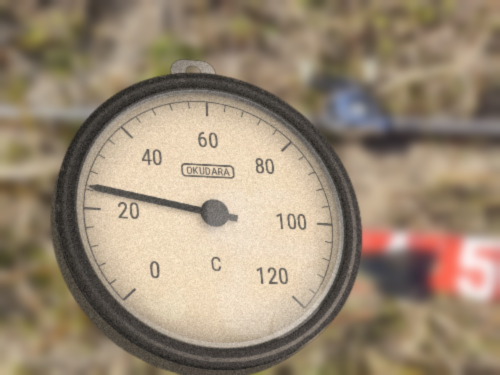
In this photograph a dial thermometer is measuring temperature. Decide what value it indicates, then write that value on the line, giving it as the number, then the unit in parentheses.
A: 24 (°C)
